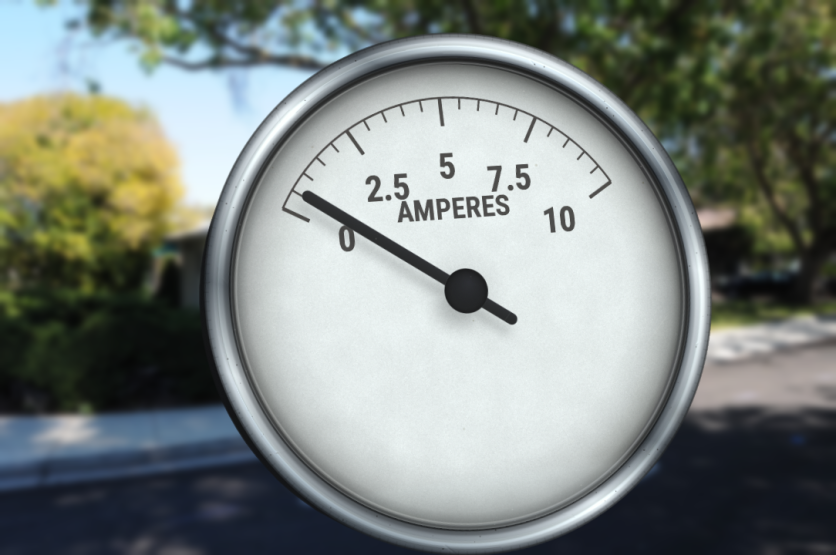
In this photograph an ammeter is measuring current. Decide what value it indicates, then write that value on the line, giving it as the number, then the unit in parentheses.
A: 0.5 (A)
